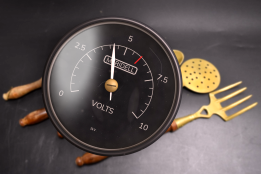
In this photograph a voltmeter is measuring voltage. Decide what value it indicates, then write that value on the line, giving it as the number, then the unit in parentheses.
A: 4.25 (V)
